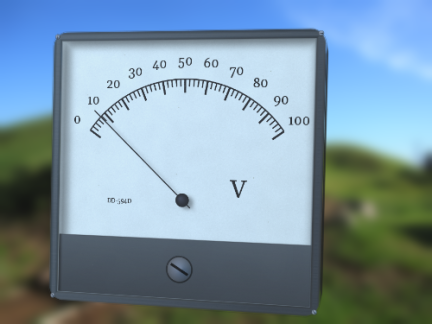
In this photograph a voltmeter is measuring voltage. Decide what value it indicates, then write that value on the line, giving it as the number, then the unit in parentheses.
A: 8 (V)
